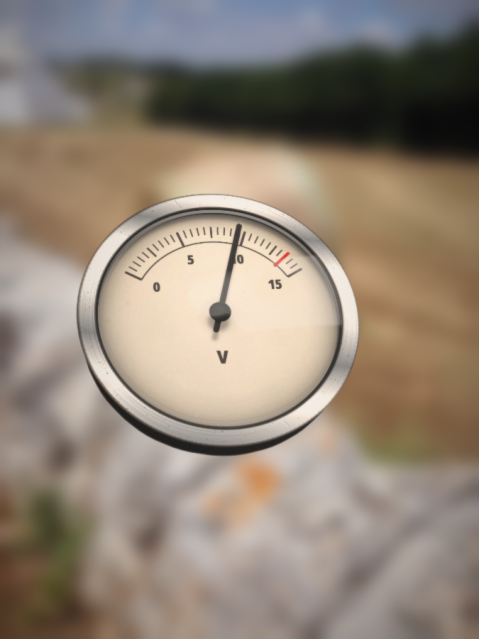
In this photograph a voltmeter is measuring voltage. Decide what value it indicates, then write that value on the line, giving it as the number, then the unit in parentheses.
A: 9.5 (V)
